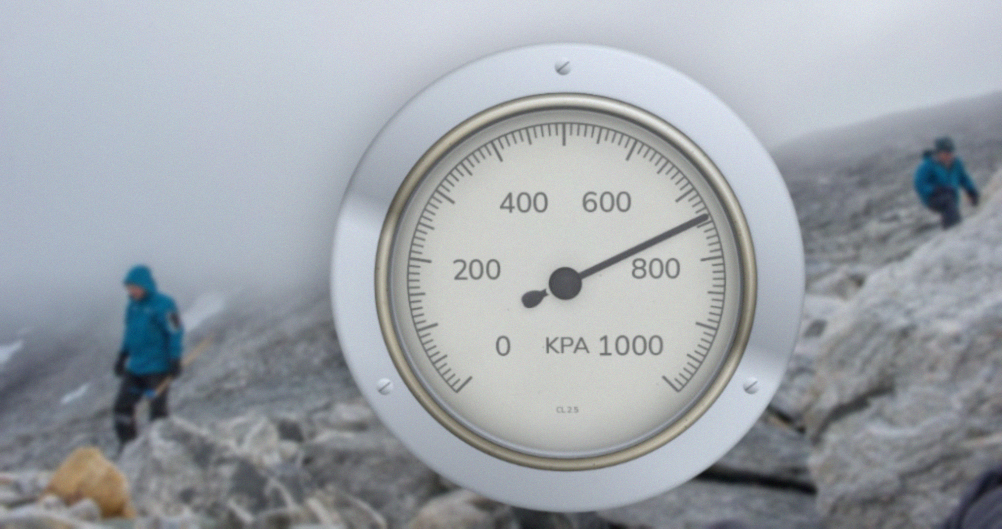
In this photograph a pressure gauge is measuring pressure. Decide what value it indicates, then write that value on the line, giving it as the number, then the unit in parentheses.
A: 740 (kPa)
